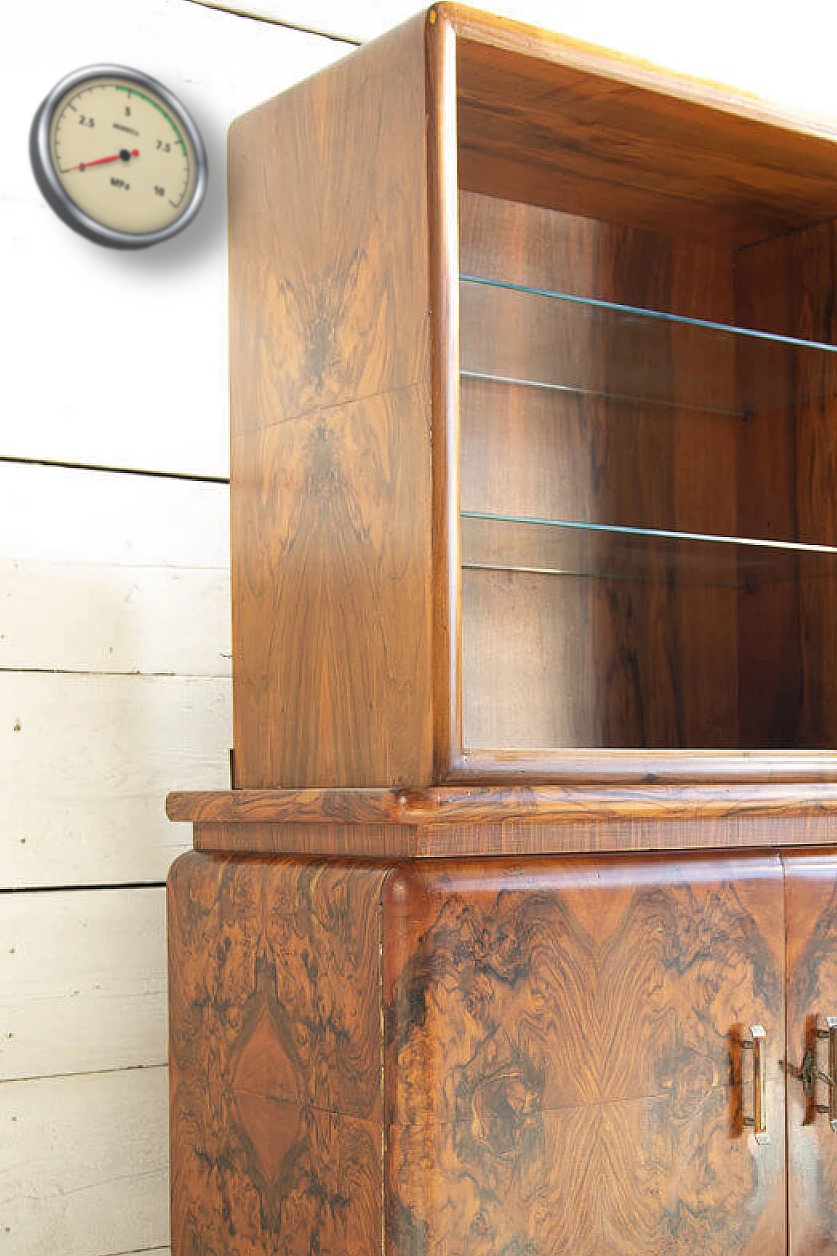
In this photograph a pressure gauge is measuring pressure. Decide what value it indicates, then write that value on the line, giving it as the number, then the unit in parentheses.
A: 0 (MPa)
